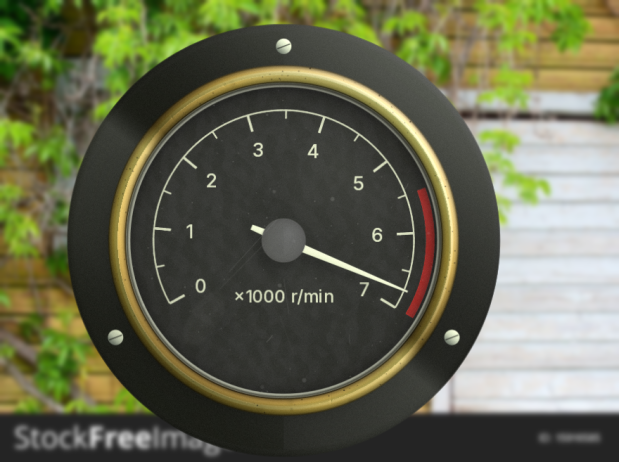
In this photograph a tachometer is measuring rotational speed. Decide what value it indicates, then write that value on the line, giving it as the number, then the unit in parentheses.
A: 6750 (rpm)
